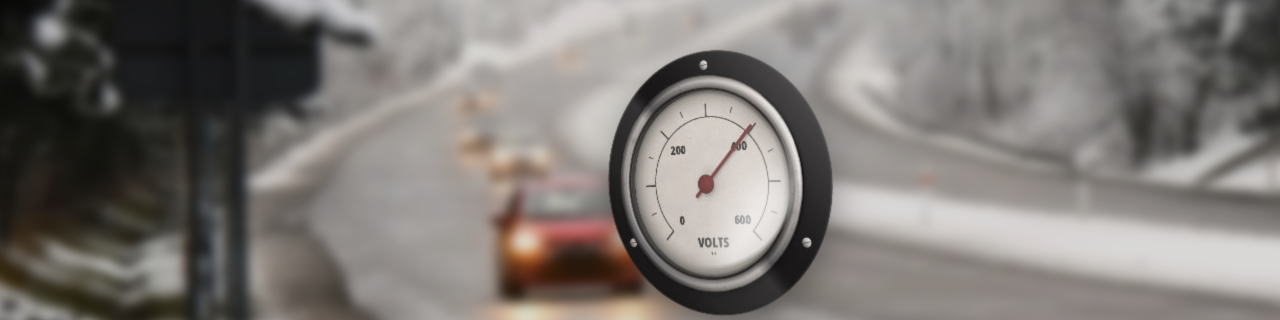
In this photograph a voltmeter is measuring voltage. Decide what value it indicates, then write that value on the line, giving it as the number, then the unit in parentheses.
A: 400 (V)
